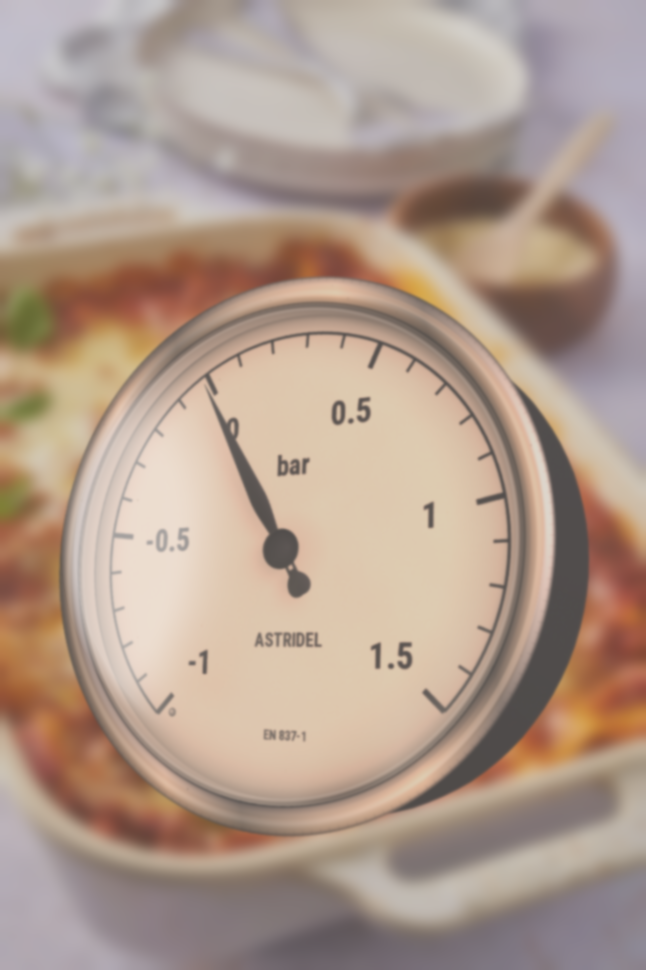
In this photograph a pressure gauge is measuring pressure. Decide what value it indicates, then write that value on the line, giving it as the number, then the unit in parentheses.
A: 0 (bar)
